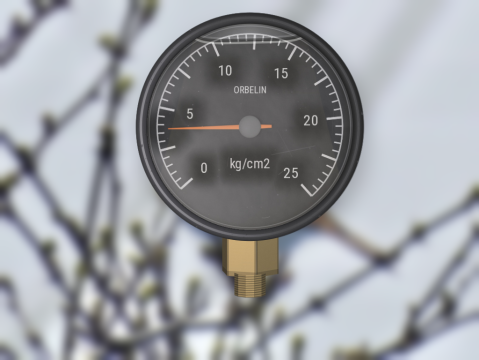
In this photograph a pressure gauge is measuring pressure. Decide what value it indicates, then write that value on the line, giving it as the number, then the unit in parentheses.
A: 3.75 (kg/cm²)
